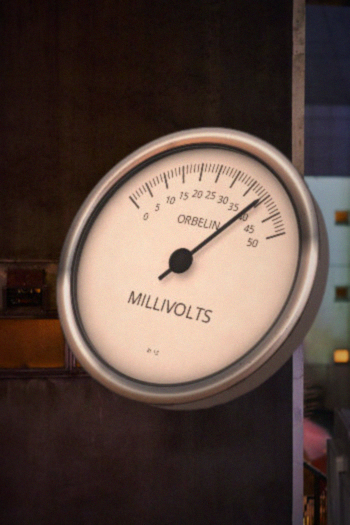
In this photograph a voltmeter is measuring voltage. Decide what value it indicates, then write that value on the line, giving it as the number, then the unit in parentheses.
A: 40 (mV)
